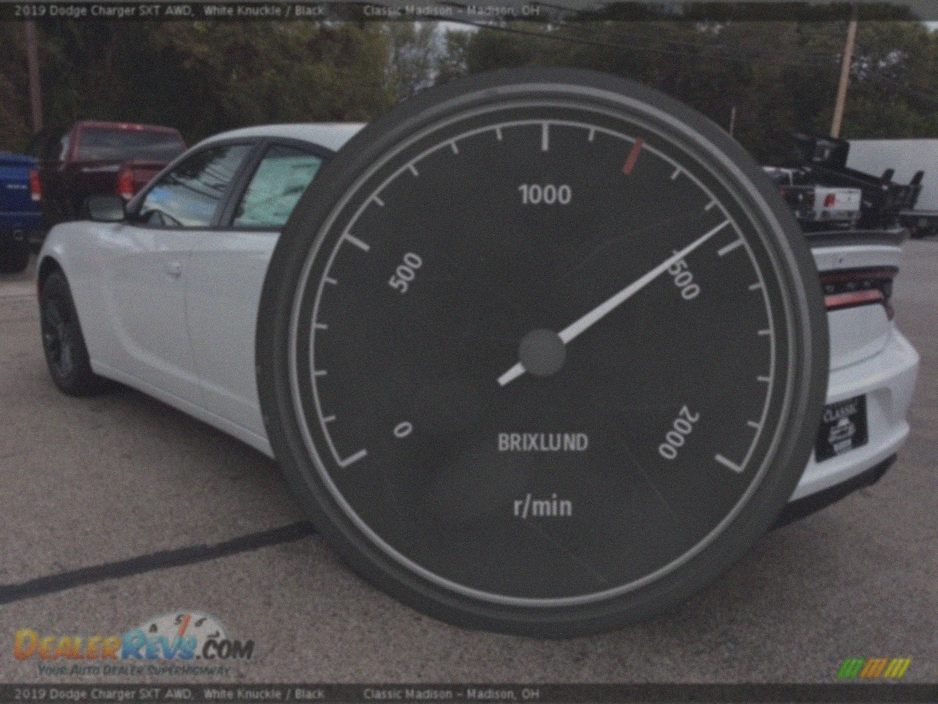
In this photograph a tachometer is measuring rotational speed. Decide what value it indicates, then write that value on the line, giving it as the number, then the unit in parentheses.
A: 1450 (rpm)
